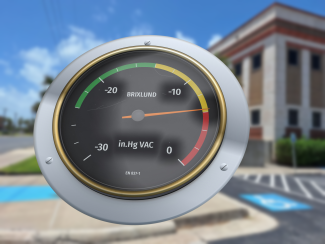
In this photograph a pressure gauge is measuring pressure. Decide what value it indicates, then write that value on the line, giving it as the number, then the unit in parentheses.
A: -6 (inHg)
